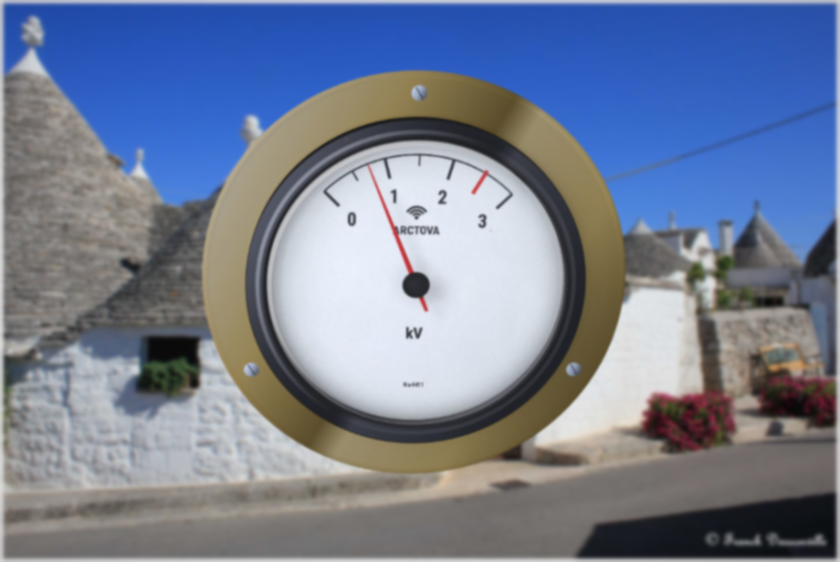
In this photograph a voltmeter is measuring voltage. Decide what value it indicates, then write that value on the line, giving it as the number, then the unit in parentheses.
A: 0.75 (kV)
